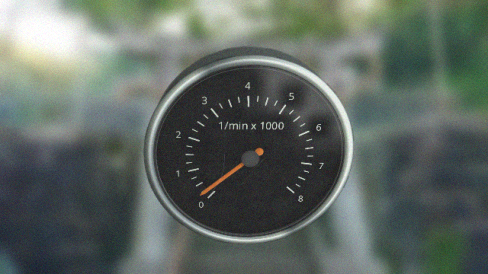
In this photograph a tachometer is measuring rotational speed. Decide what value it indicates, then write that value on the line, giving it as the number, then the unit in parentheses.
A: 250 (rpm)
